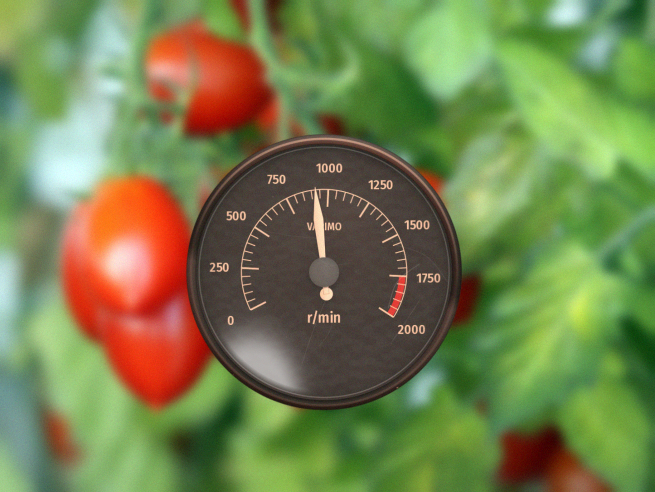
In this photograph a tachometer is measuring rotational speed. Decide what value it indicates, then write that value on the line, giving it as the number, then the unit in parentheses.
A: 925 (rpm)
